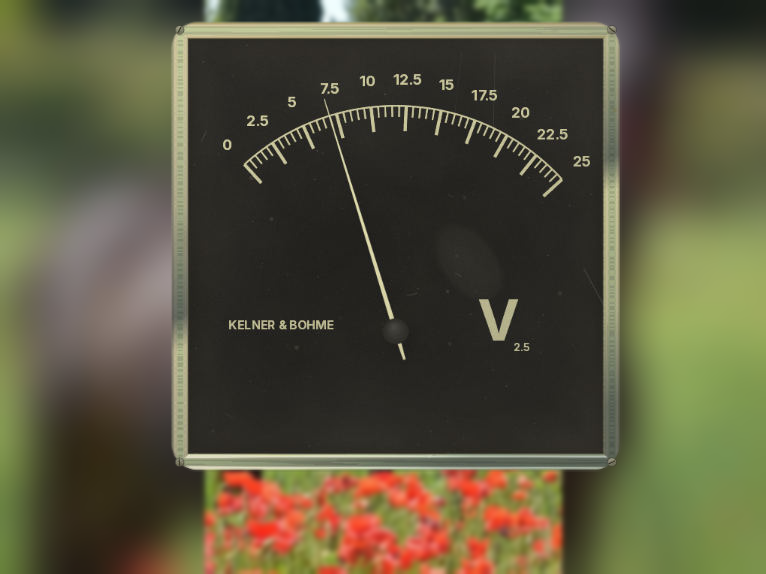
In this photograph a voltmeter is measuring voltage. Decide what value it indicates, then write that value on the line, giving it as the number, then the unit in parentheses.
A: 7 (V)
